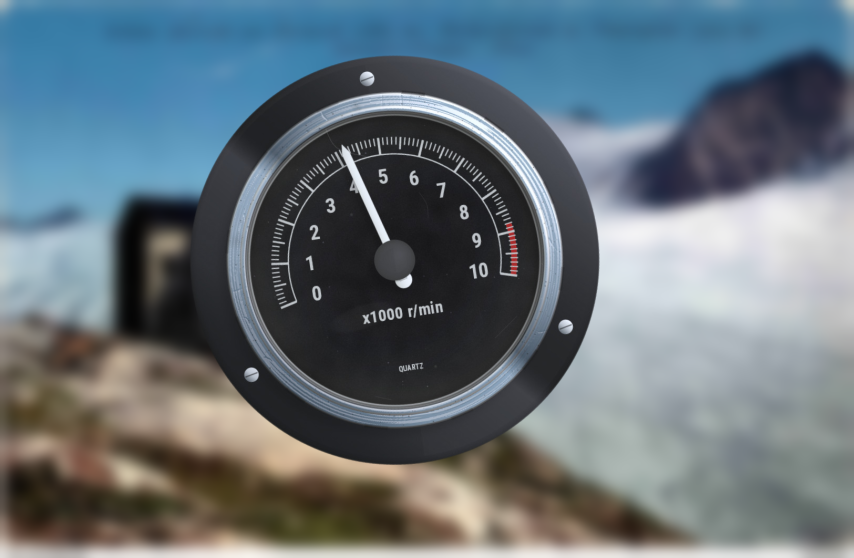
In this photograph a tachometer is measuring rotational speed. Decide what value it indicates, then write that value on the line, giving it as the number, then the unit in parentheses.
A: 4200 (rpm)
